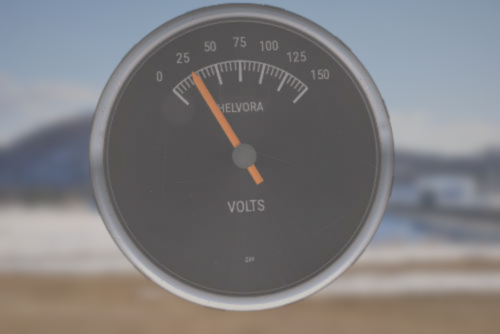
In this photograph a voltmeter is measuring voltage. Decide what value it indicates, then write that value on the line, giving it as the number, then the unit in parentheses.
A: 25 (V)
